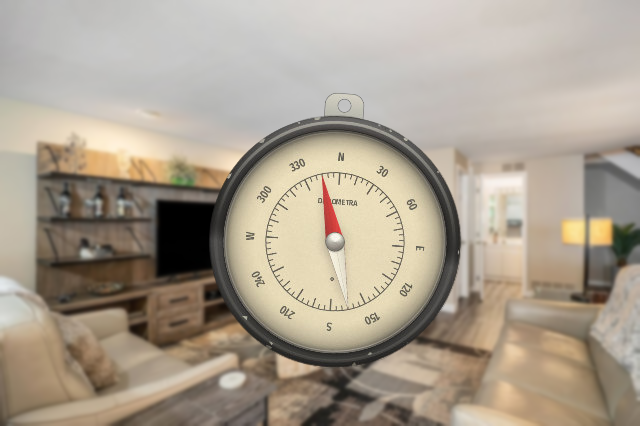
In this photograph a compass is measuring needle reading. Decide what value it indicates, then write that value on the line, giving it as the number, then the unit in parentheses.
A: 345 (°)
